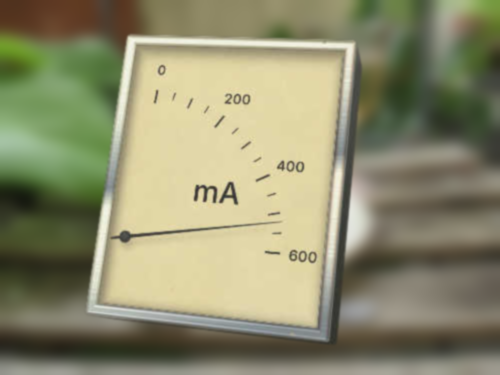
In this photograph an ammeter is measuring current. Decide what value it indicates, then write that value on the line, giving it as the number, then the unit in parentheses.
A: 525 (mA)
